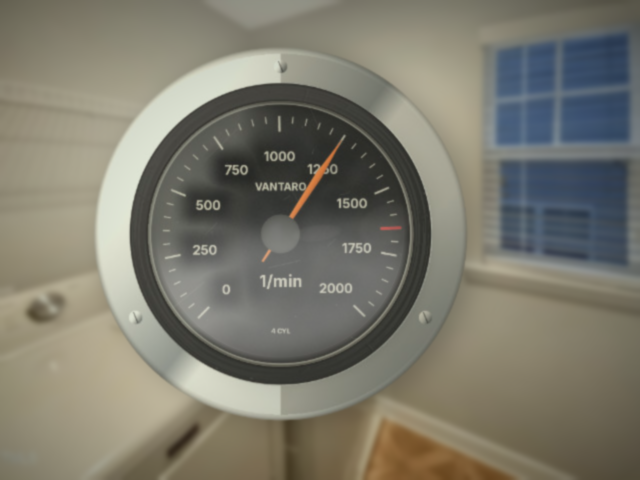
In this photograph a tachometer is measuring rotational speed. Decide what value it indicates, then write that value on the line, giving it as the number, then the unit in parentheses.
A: 1250 (rpm)
